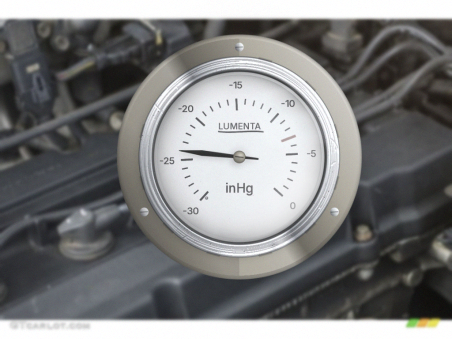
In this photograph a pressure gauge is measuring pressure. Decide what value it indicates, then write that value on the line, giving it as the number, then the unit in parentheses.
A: -24 (inHg)
